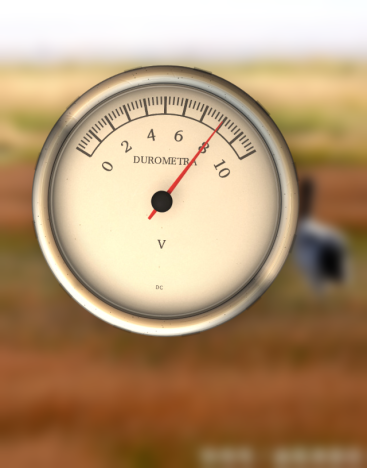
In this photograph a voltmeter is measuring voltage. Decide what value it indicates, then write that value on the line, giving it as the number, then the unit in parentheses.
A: 8 (V)
